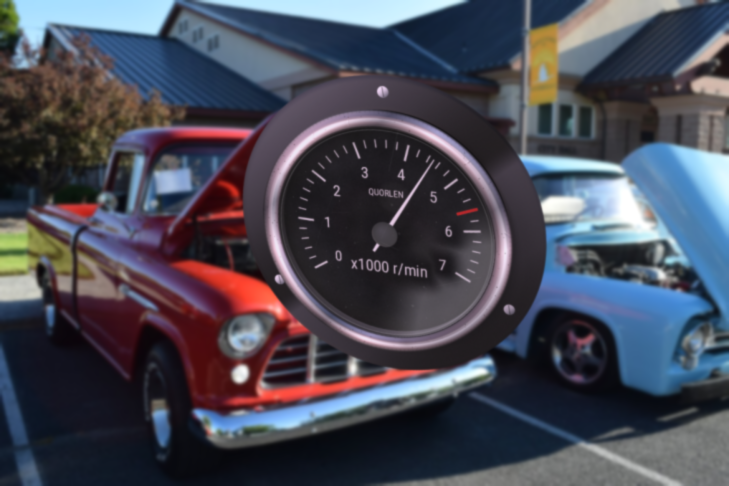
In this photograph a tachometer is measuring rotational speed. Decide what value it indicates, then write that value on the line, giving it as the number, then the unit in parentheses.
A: 4500 (rpm)
